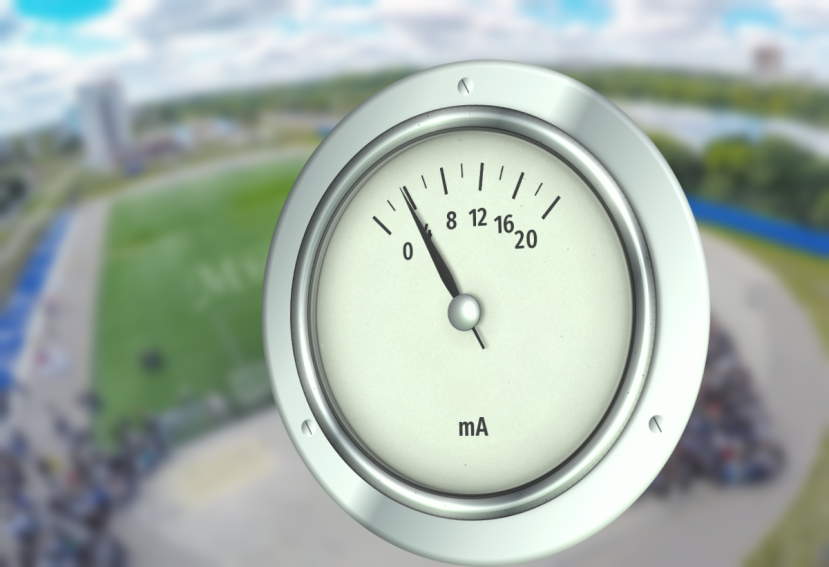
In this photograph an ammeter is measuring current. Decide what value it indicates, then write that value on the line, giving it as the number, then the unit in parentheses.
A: 4 (mA)
